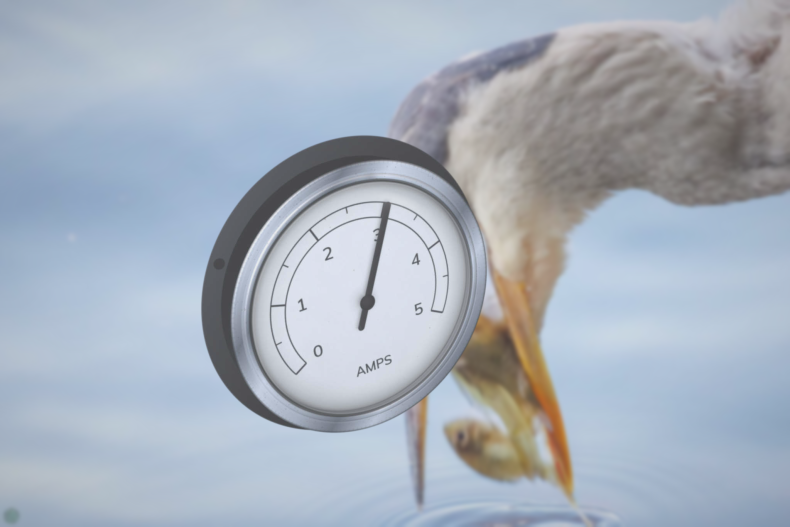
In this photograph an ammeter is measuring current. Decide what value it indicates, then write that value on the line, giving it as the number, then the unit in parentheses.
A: 3 (A)
